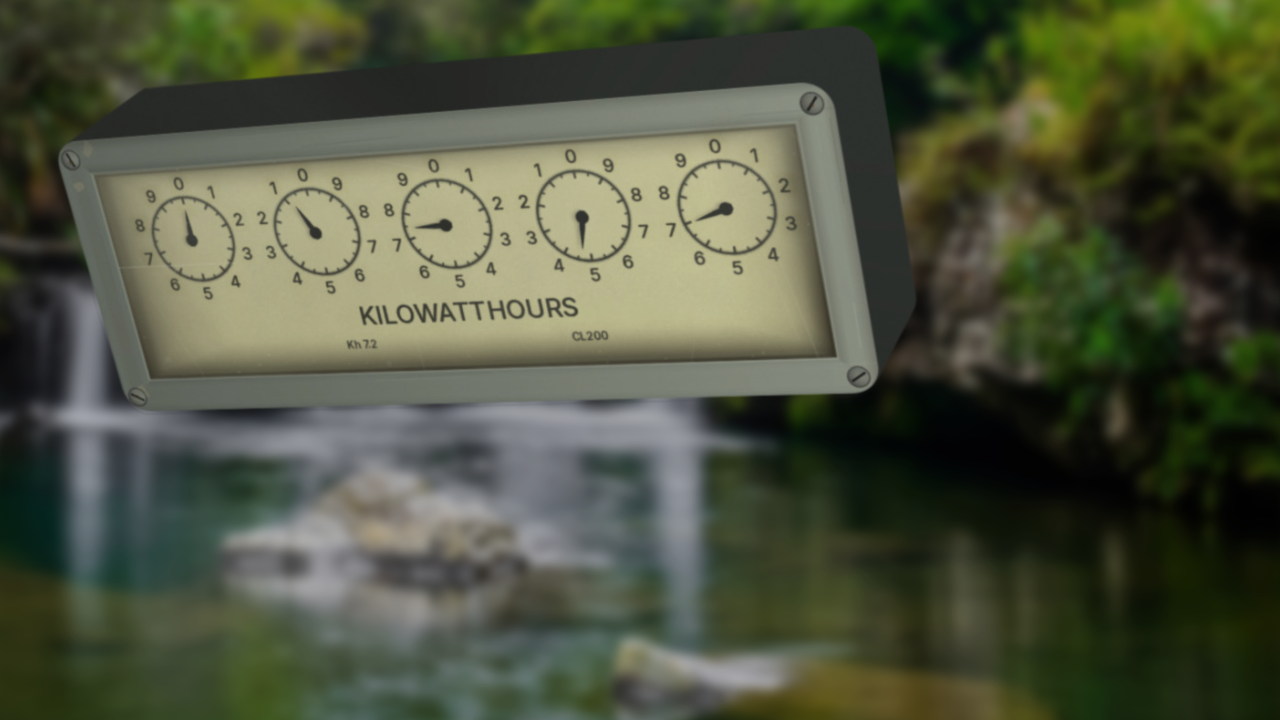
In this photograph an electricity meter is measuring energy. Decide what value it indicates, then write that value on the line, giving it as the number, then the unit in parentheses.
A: 747 (kWh)
